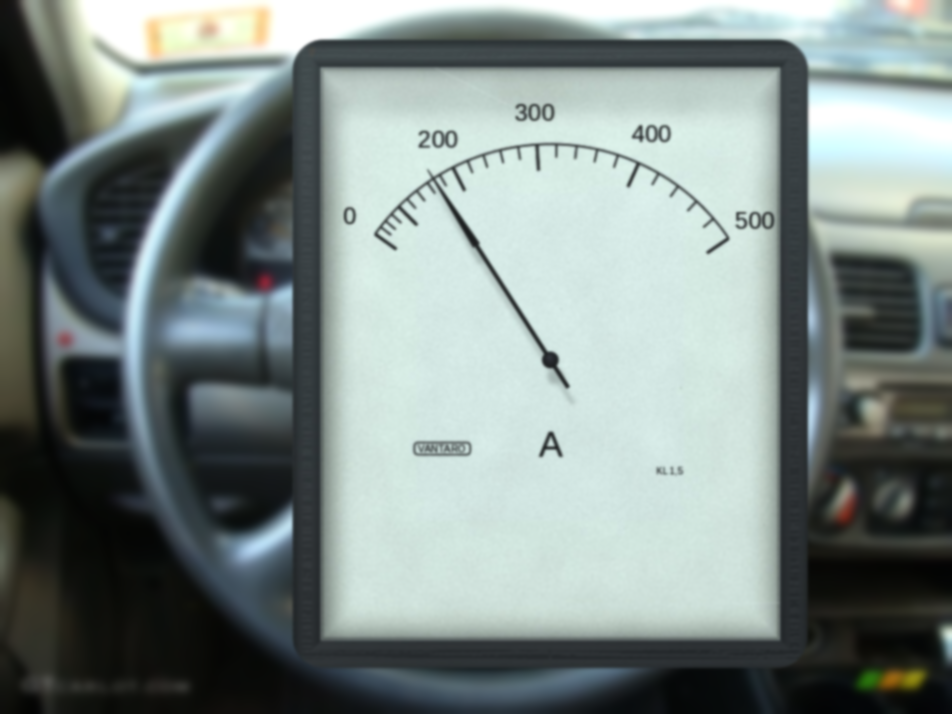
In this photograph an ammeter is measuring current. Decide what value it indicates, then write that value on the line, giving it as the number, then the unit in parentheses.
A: 170 (A)
